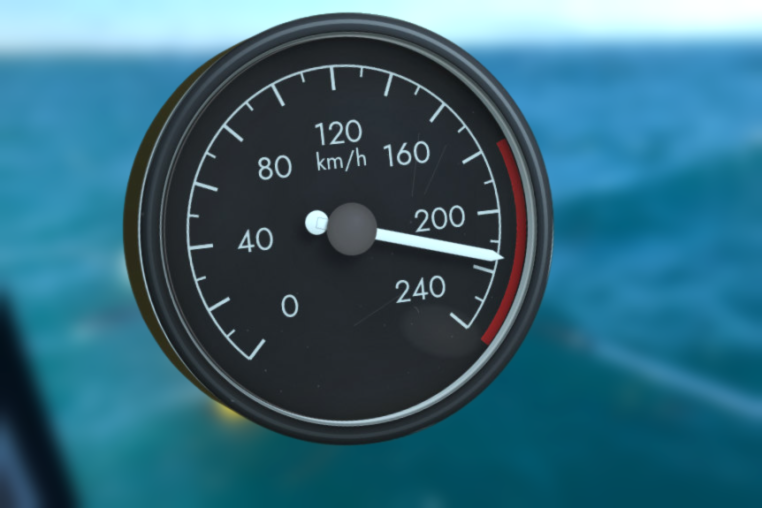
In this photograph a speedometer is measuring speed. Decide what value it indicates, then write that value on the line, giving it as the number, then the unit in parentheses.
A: 215 (km/h)
